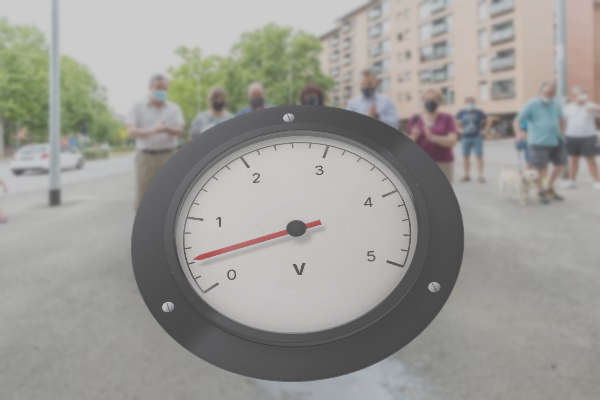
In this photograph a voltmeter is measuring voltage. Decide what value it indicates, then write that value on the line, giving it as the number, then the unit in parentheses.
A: 0.4 (V)
